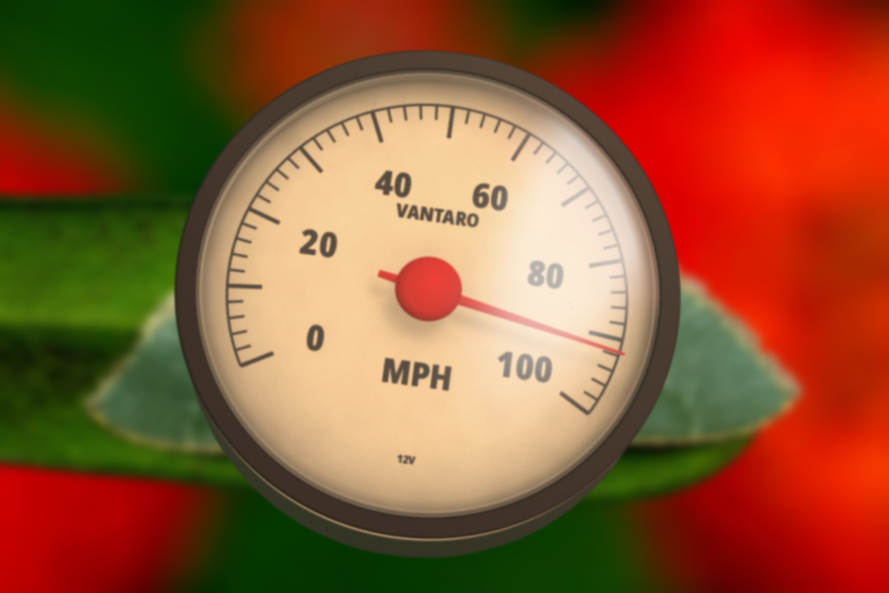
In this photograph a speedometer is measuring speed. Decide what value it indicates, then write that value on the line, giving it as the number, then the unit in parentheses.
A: 92 (mph)
